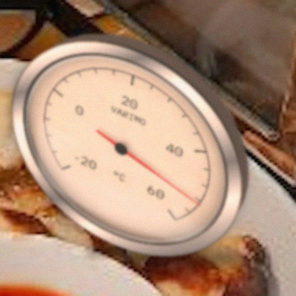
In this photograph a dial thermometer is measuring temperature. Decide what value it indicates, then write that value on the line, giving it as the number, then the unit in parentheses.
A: 52 (°C)
